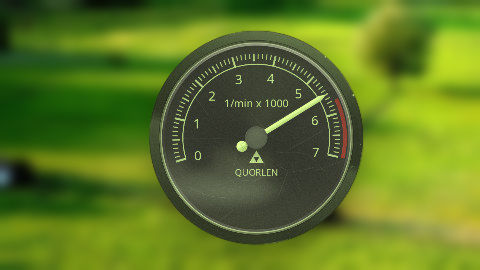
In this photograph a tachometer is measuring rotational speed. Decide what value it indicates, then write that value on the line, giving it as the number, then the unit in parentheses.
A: 5500 (rpm)
